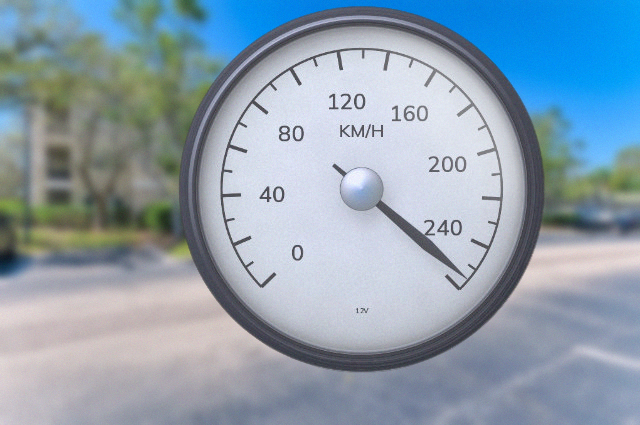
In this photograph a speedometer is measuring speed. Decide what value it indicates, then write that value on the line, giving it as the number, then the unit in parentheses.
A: 255 (km/h)
